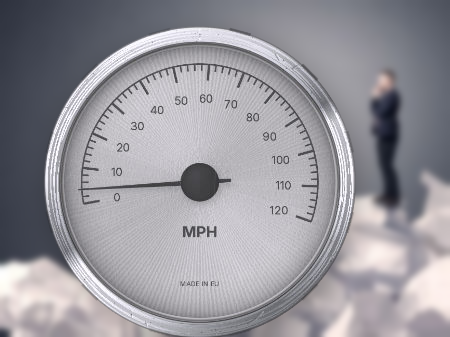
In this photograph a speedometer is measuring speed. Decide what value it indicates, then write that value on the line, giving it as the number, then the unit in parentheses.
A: 4 (mph)
